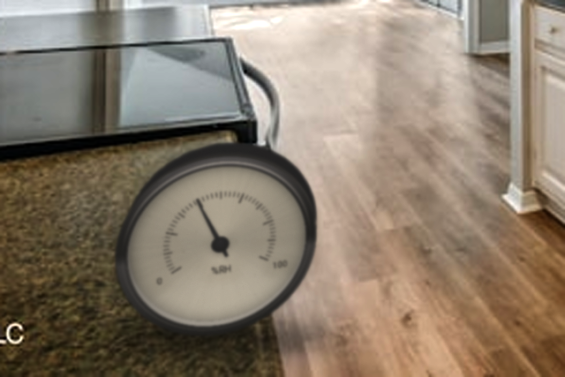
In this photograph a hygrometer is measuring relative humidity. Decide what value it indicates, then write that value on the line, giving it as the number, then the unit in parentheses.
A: 40 (%)
